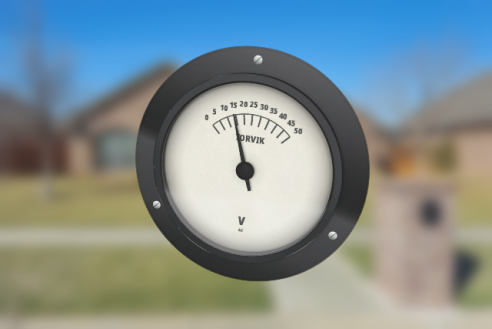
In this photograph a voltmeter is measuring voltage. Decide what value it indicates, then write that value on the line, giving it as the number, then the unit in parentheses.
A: 15 (V)
